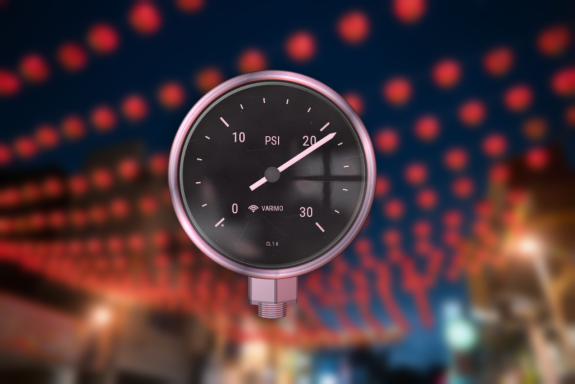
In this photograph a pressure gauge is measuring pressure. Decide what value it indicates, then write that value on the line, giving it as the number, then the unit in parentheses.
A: 21 (psi)
